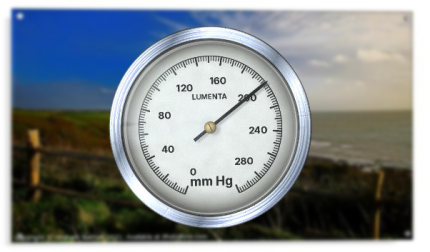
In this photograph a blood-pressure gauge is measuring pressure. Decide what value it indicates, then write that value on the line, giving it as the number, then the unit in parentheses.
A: 200 (mmHg)
